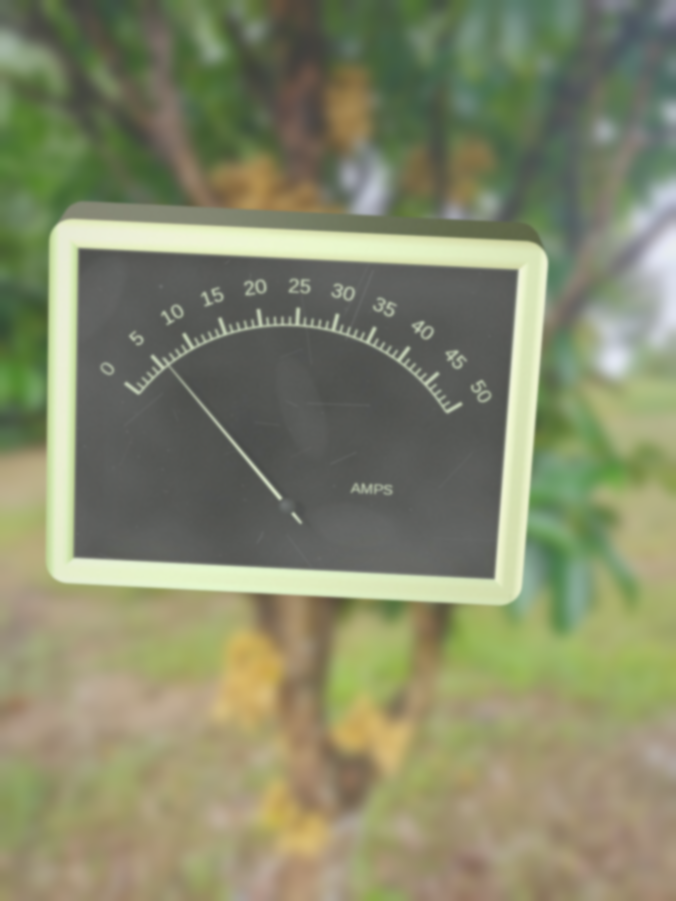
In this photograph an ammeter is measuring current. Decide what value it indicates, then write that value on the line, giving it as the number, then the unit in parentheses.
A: 6 (A)
